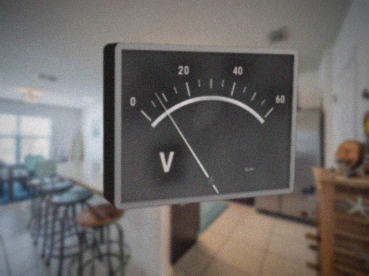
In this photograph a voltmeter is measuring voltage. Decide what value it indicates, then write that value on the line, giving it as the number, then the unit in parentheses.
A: 7.5 (V)
